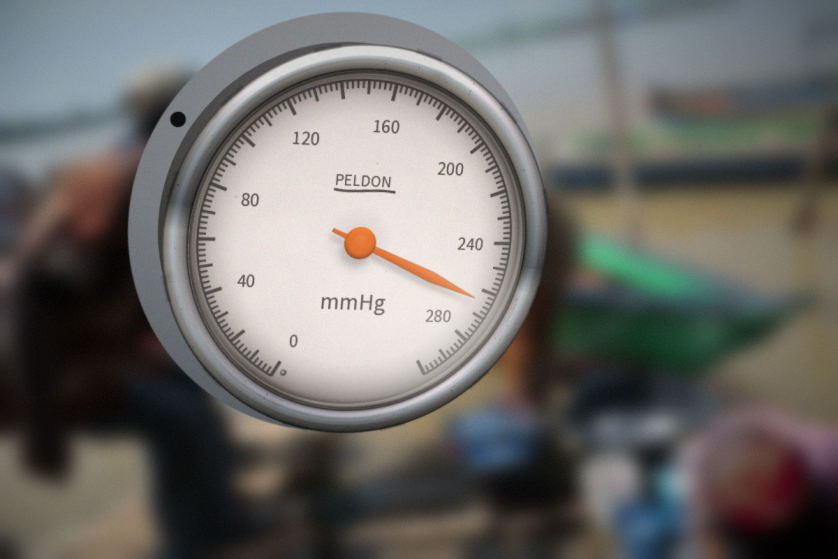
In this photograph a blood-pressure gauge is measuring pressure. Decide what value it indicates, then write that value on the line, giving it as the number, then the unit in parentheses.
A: 264 (mmHg)
